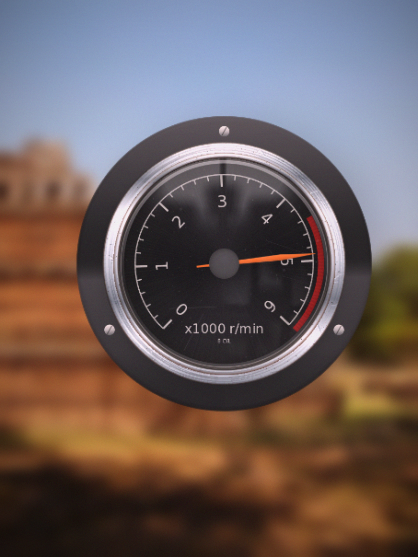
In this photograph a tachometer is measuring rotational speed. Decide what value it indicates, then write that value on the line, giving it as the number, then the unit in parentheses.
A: 4900 (rpm)
